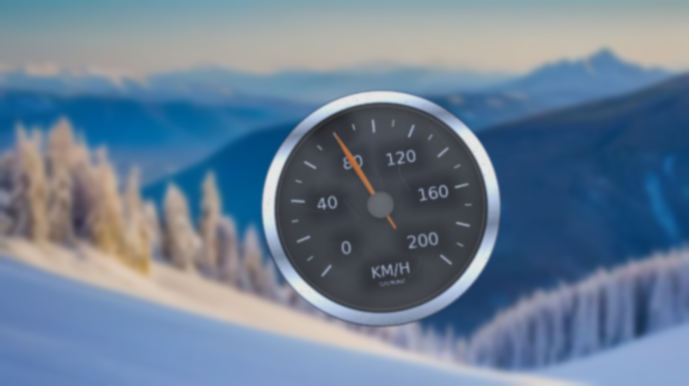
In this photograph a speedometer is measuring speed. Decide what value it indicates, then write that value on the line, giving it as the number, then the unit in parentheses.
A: 80 (km/h)
